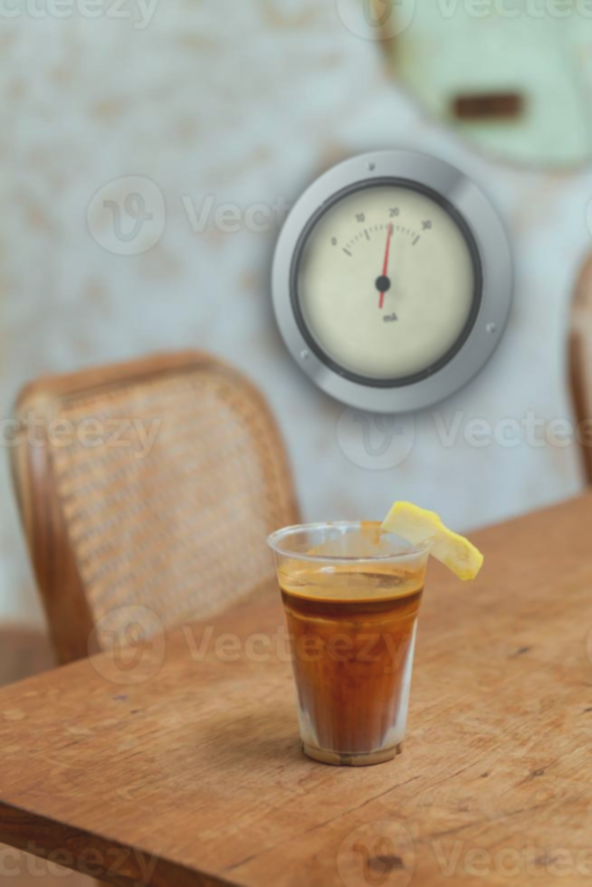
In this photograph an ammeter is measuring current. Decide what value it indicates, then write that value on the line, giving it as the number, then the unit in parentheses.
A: 20 (mA)
